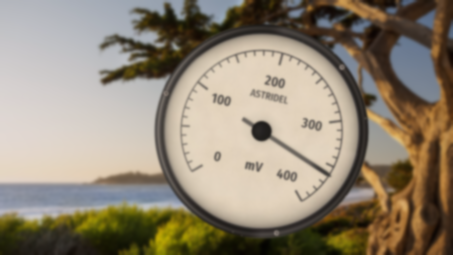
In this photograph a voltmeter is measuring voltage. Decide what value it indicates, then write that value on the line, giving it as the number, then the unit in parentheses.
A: 360 (mV)
